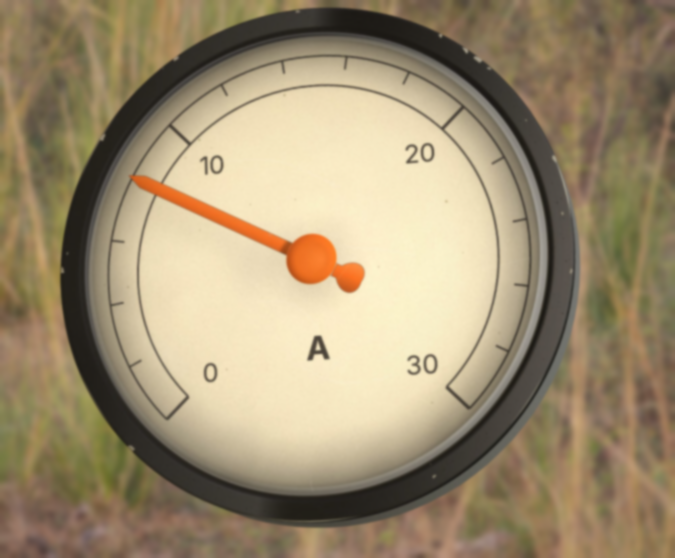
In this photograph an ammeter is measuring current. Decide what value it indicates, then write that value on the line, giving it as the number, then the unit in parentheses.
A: 8 (A)
